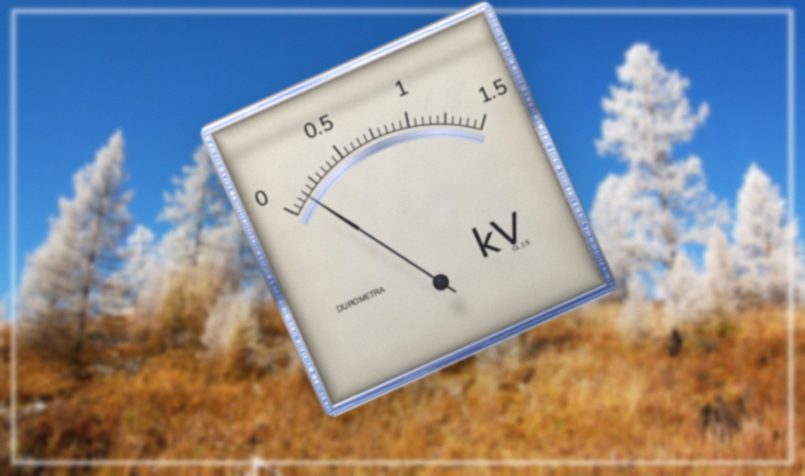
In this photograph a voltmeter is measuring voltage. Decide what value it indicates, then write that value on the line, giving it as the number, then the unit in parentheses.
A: 0.15 (kV)
